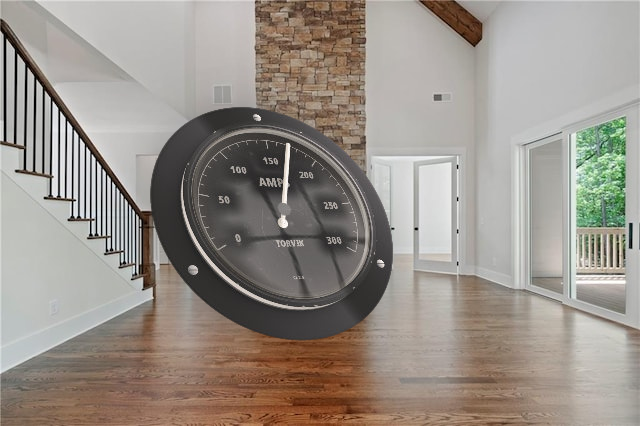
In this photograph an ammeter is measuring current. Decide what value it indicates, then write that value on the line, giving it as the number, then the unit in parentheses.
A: 170 (A)
